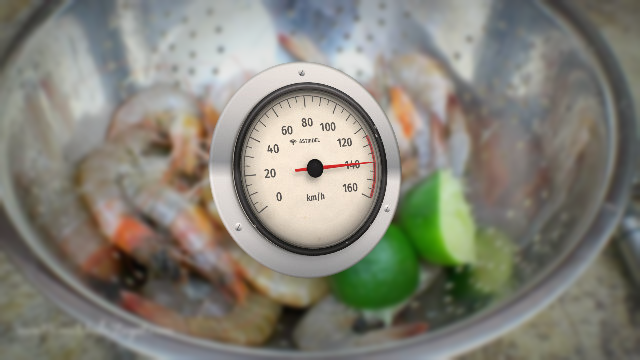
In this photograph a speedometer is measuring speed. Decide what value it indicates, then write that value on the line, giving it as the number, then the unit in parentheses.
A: 140 (km/h)
